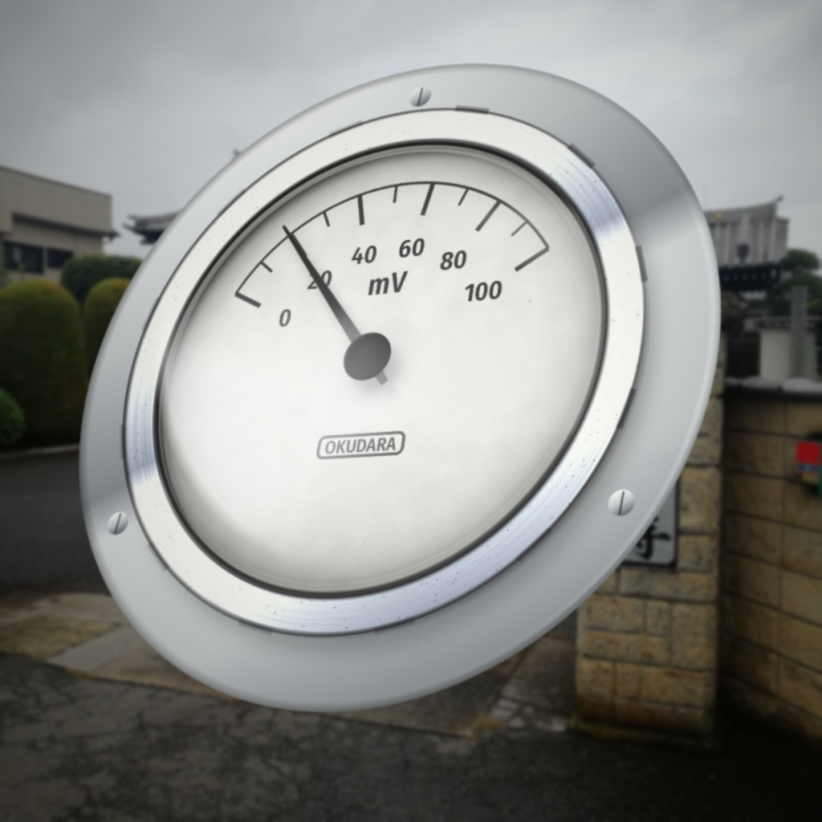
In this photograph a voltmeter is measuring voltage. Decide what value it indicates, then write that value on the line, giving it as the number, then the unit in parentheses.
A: 20 (mV)
